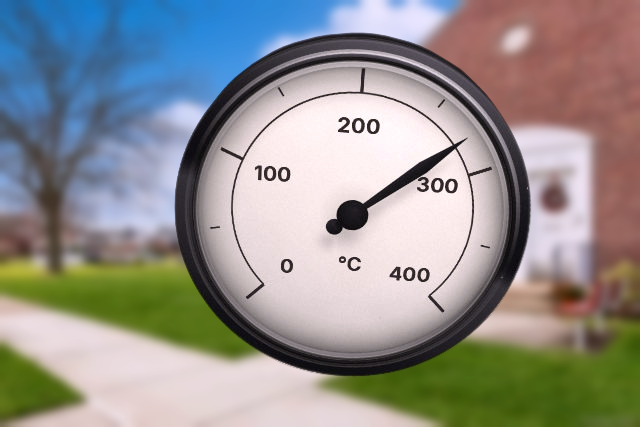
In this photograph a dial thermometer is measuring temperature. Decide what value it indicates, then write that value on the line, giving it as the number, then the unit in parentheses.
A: 275 (°C)
